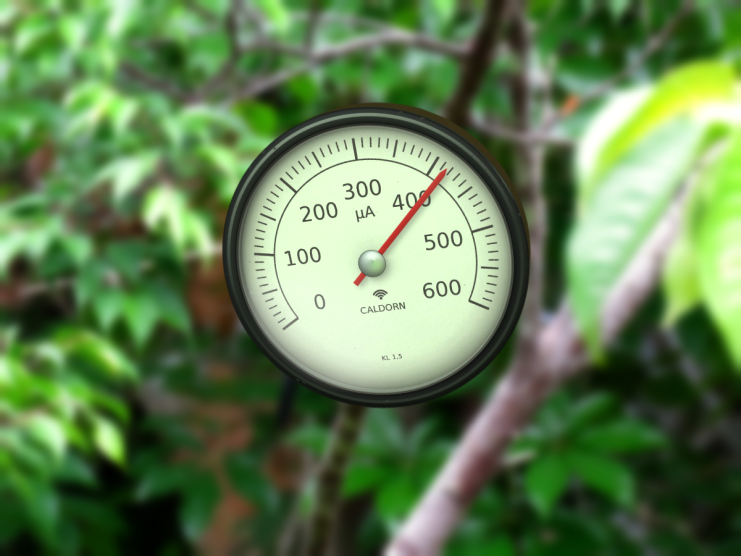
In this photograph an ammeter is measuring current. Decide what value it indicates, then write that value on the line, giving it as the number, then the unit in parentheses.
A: 415 (µA)
